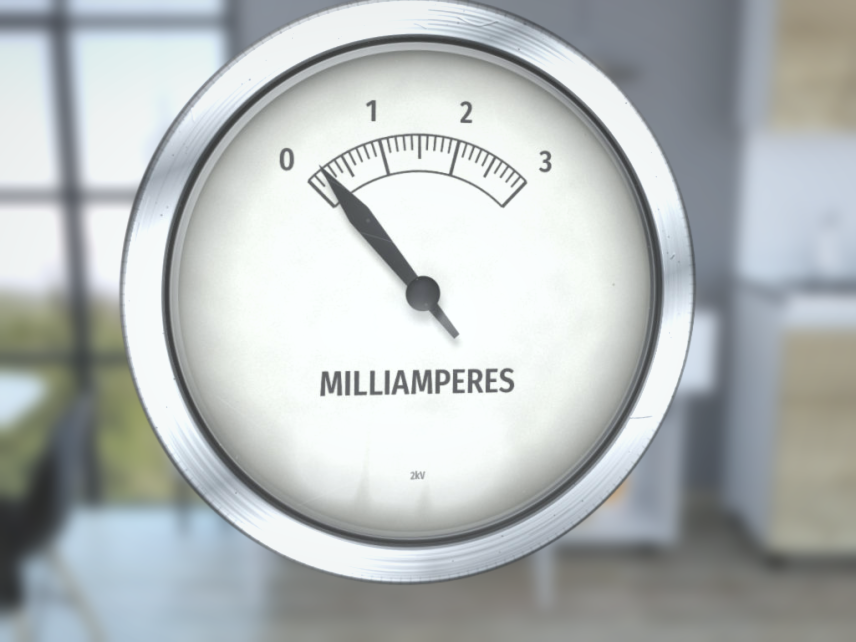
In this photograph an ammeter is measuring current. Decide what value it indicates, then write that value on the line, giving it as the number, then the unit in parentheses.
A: 0.2 (mA)
